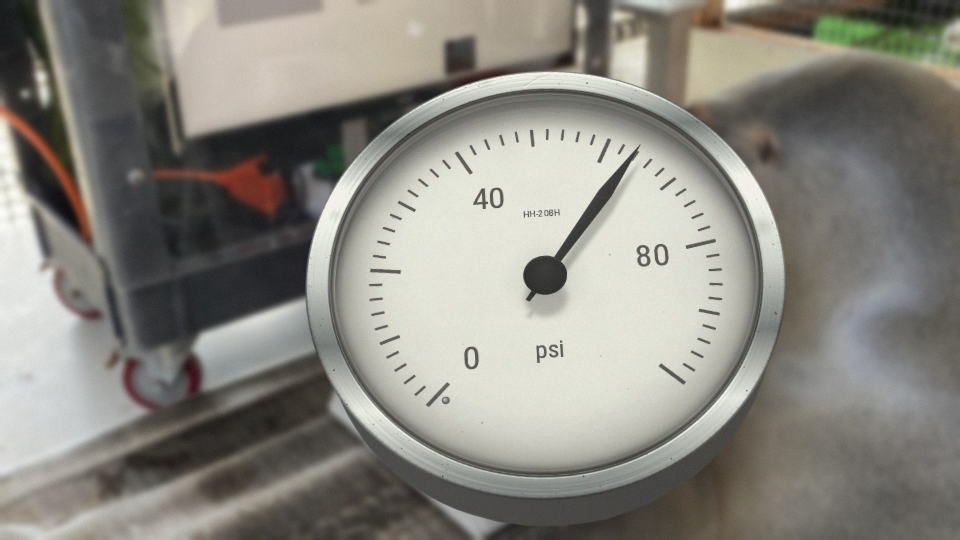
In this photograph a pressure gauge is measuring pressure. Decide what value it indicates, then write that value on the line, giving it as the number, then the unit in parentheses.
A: 64 (psi)
